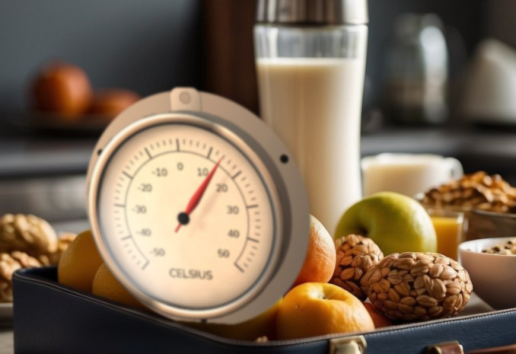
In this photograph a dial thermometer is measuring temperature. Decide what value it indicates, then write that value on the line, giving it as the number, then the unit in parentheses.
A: 14 (°C)
